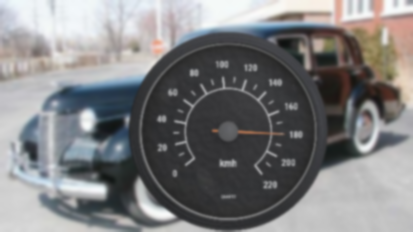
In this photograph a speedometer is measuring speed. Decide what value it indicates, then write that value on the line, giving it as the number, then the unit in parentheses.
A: 180 (km/h)
